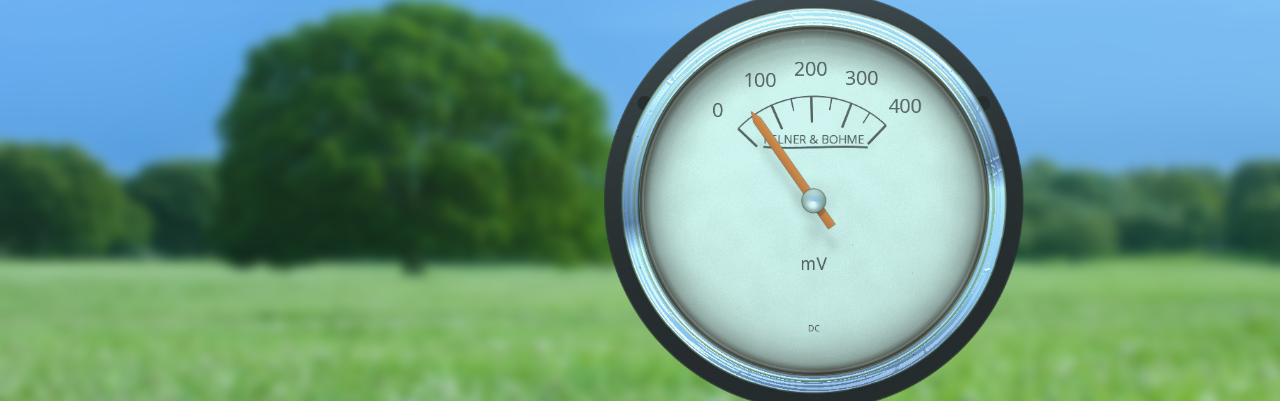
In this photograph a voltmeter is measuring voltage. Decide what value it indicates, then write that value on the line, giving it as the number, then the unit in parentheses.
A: 50 (mV)
